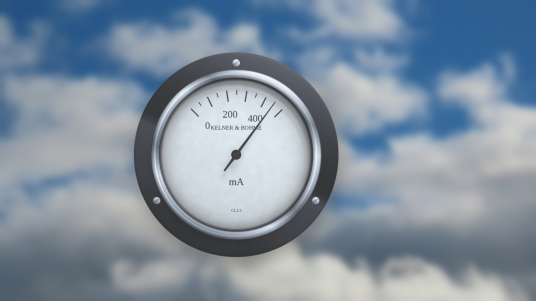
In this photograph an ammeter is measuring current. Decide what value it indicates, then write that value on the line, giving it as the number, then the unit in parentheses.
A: 450 (mA)
